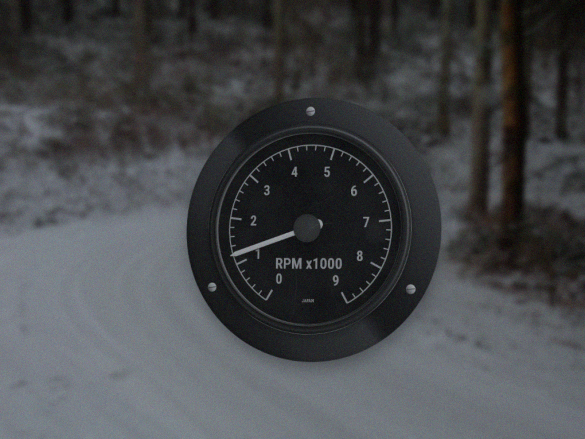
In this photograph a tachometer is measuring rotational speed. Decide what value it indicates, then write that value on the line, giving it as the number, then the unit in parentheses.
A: 1200 (rpm)
